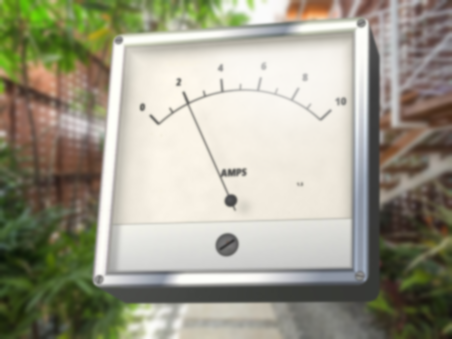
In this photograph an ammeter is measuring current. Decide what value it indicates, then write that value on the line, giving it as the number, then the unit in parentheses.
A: 2 (A)
